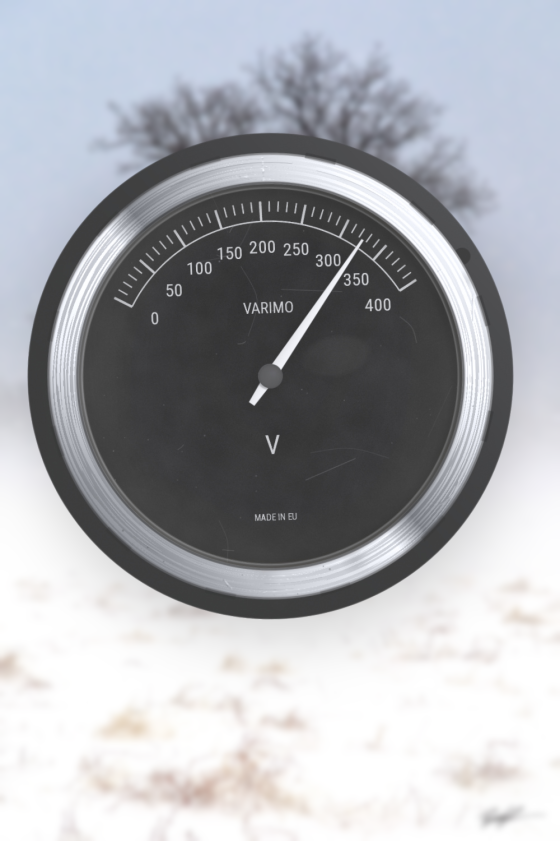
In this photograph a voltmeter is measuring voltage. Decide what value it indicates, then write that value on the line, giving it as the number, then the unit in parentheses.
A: 325 (V)
